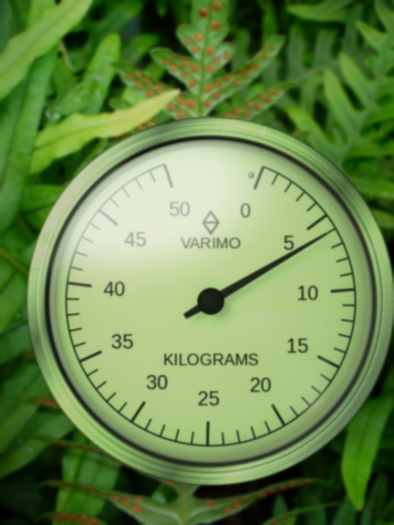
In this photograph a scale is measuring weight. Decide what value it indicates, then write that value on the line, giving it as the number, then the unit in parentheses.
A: 6 (kg)
